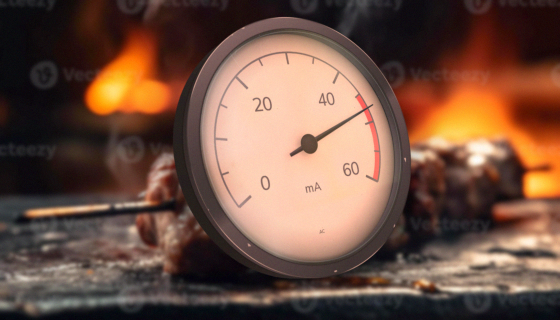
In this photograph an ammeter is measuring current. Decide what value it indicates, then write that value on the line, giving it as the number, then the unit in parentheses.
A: 47.5 (mA)
